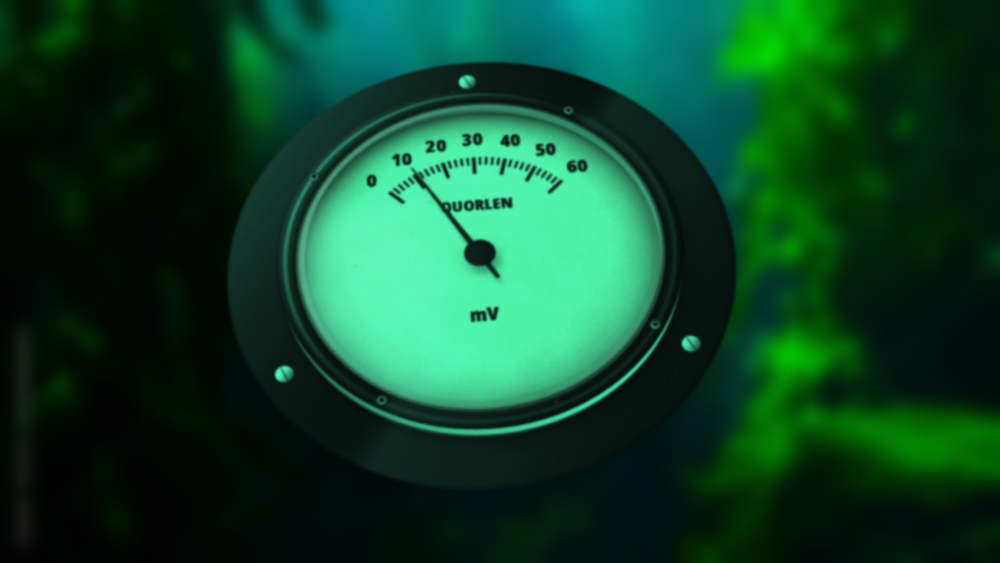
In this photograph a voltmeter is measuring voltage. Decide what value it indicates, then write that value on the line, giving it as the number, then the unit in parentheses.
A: 10 (mV)
